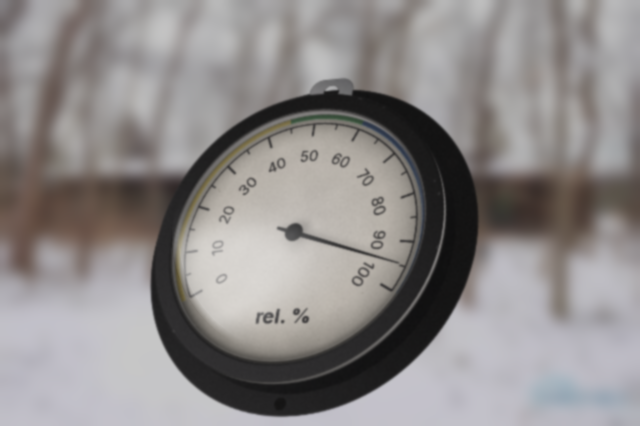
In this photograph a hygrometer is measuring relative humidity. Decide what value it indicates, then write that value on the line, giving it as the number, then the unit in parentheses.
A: 95 (%)
